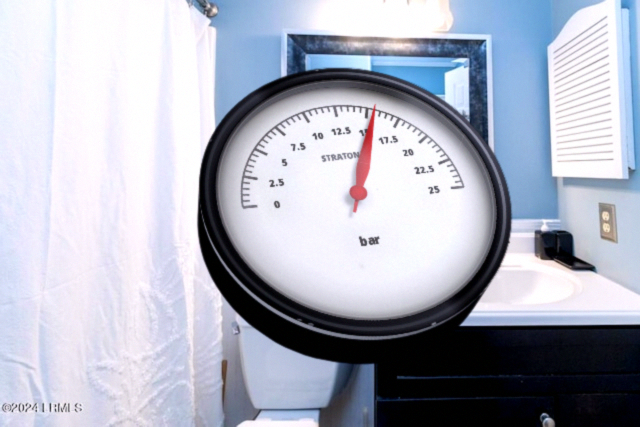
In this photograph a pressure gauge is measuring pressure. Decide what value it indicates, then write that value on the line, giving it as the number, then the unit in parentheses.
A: 15.5 (bar)
